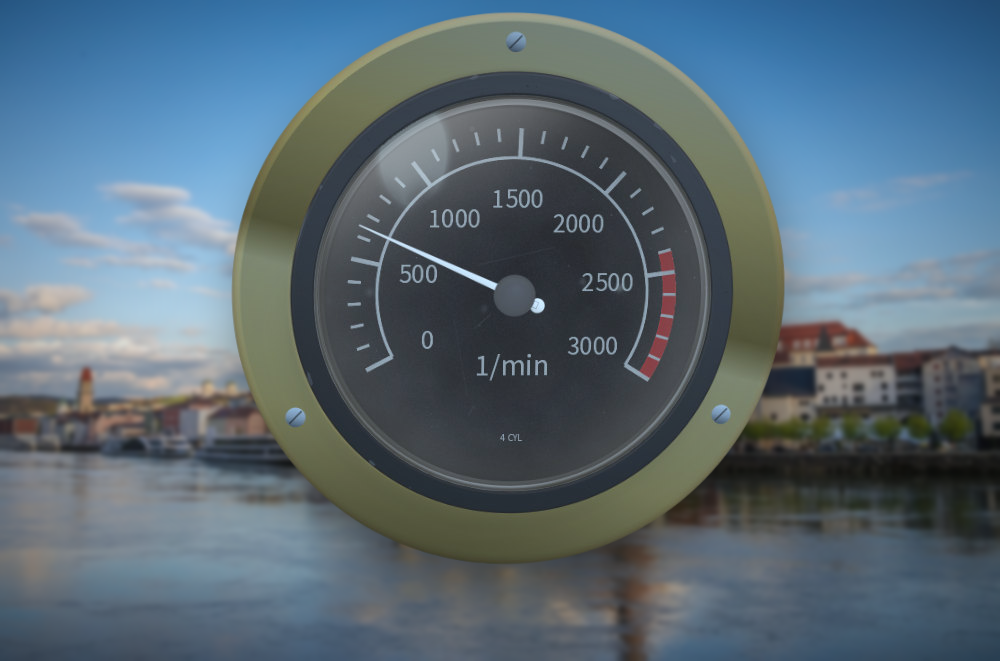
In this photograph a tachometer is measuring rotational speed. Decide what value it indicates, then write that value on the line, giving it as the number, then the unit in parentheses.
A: 650 (rpm)
